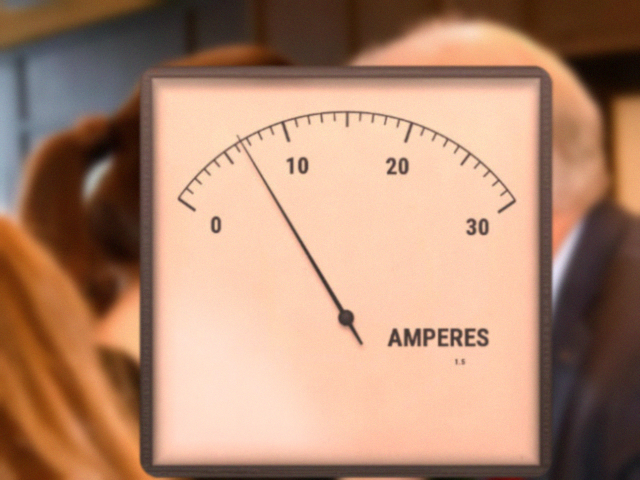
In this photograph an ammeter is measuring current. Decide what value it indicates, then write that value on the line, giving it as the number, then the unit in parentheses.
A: 6.5 (A)
